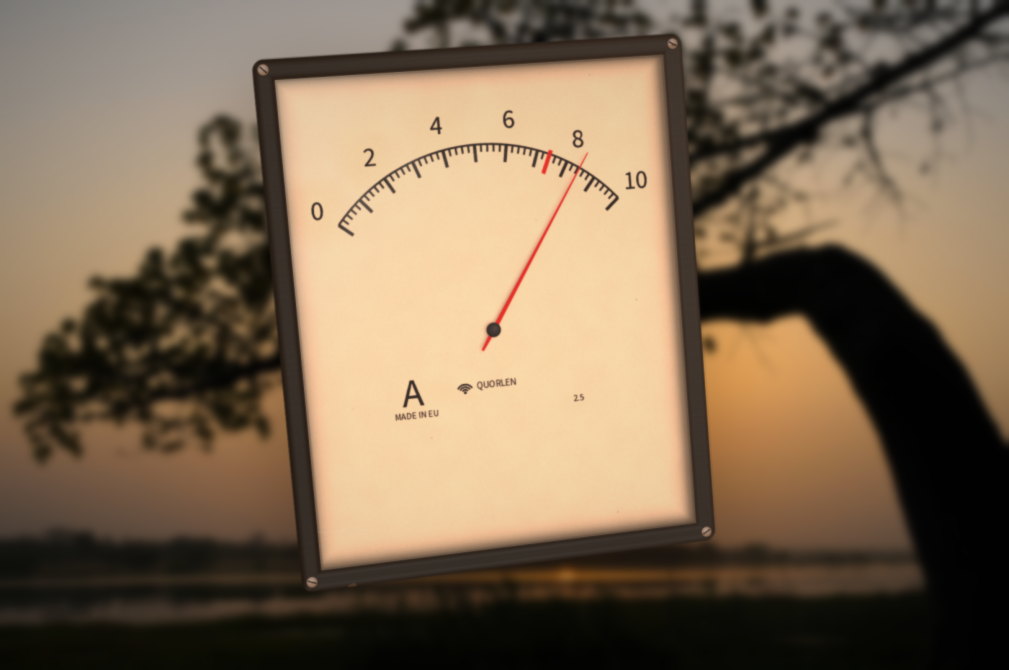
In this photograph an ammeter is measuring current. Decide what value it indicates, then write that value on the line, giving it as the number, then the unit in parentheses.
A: 8.4 (A)
